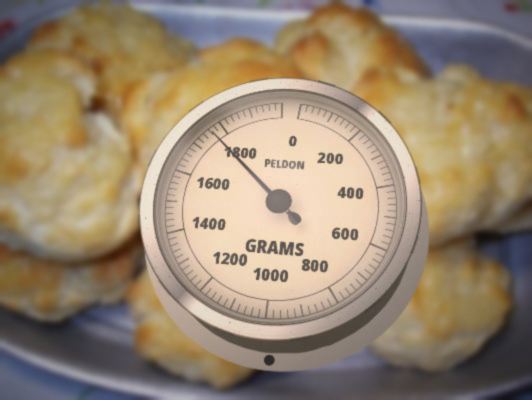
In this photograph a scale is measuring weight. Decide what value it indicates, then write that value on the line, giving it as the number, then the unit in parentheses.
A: 1760 (g)
